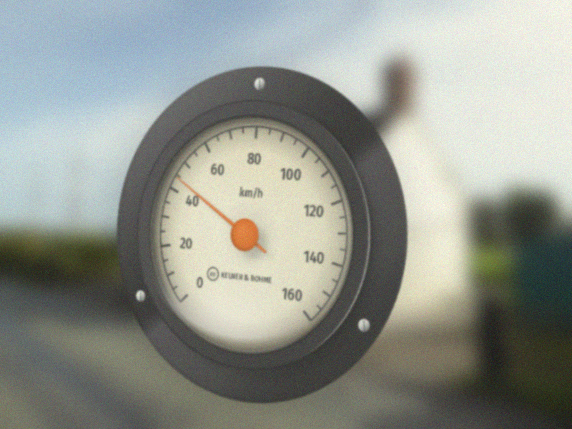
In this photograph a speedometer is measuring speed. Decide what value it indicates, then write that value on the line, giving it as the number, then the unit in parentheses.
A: 45 (km/h)
